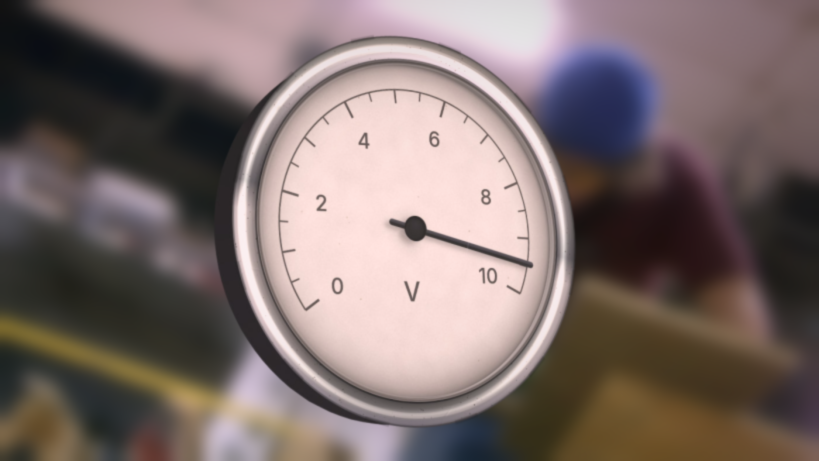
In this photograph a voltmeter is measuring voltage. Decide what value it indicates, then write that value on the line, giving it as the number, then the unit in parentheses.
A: 9.5 (V)
